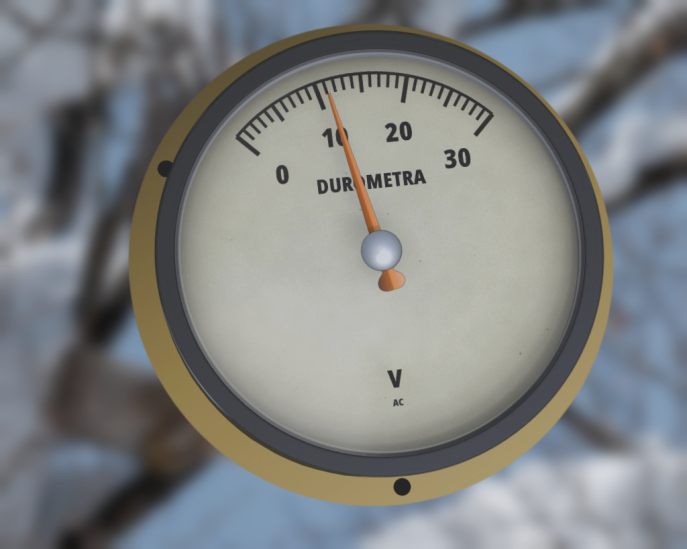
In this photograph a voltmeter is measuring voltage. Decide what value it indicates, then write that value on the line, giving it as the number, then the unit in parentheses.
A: 11 (V)
